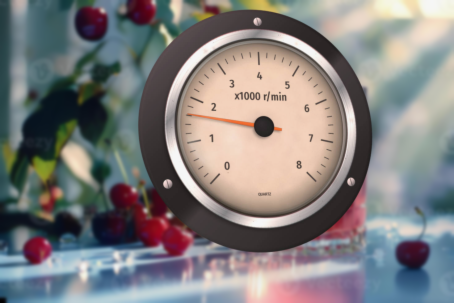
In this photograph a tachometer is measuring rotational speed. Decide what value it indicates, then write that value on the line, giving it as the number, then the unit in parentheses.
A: 1600 (rpm)
